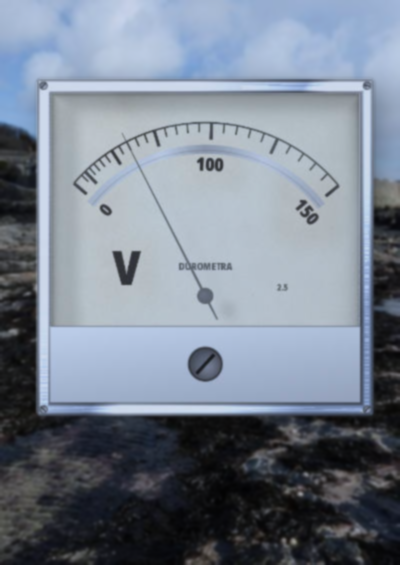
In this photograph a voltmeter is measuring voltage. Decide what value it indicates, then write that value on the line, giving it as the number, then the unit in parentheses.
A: 60 (V)
